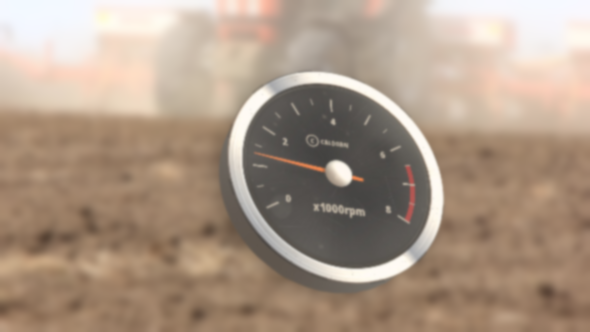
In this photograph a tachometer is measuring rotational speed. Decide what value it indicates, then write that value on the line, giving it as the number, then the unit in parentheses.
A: 1250 (rpm)
